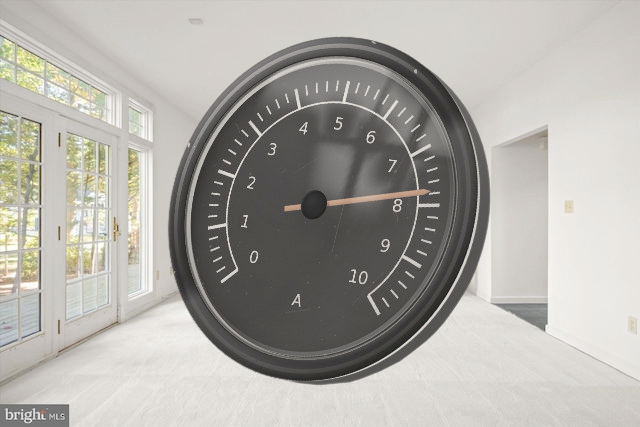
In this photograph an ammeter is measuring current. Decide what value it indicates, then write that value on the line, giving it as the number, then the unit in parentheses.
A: 7.8 (A)
